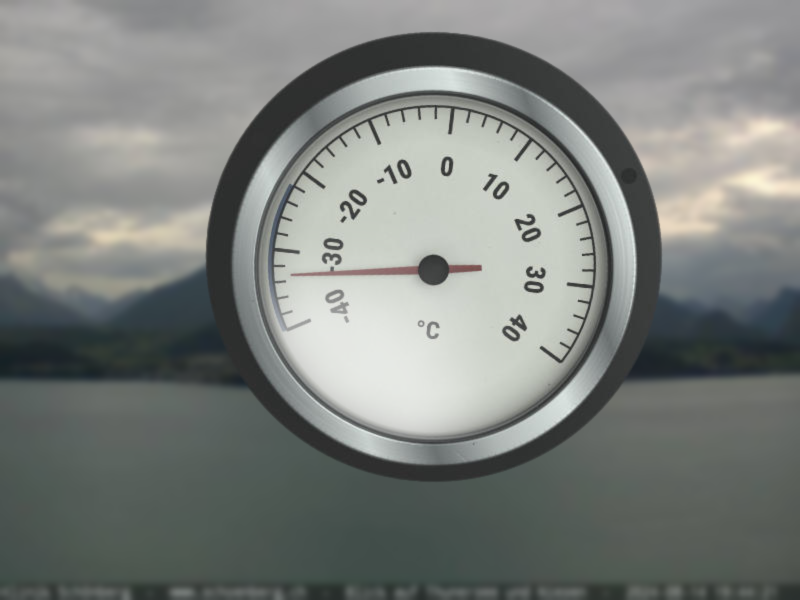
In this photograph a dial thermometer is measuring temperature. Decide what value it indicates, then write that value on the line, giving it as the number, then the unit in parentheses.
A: -33 (°C)
